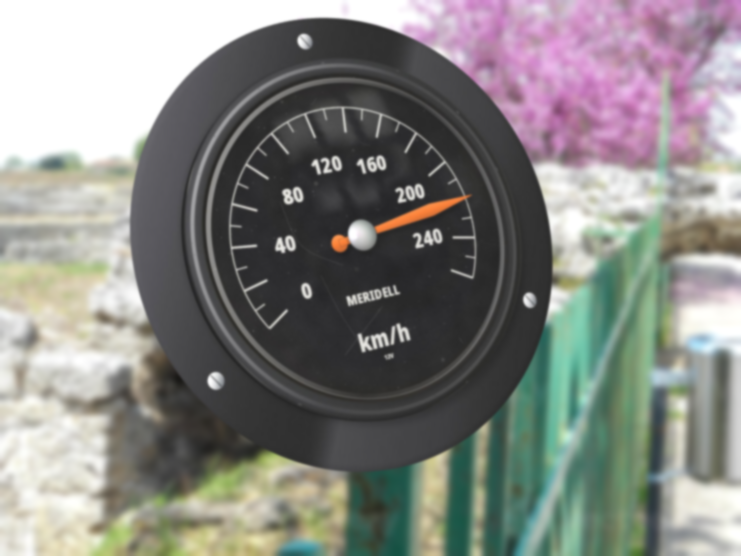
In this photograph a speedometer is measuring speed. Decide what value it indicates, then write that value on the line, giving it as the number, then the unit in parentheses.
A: 220 (km/h)
